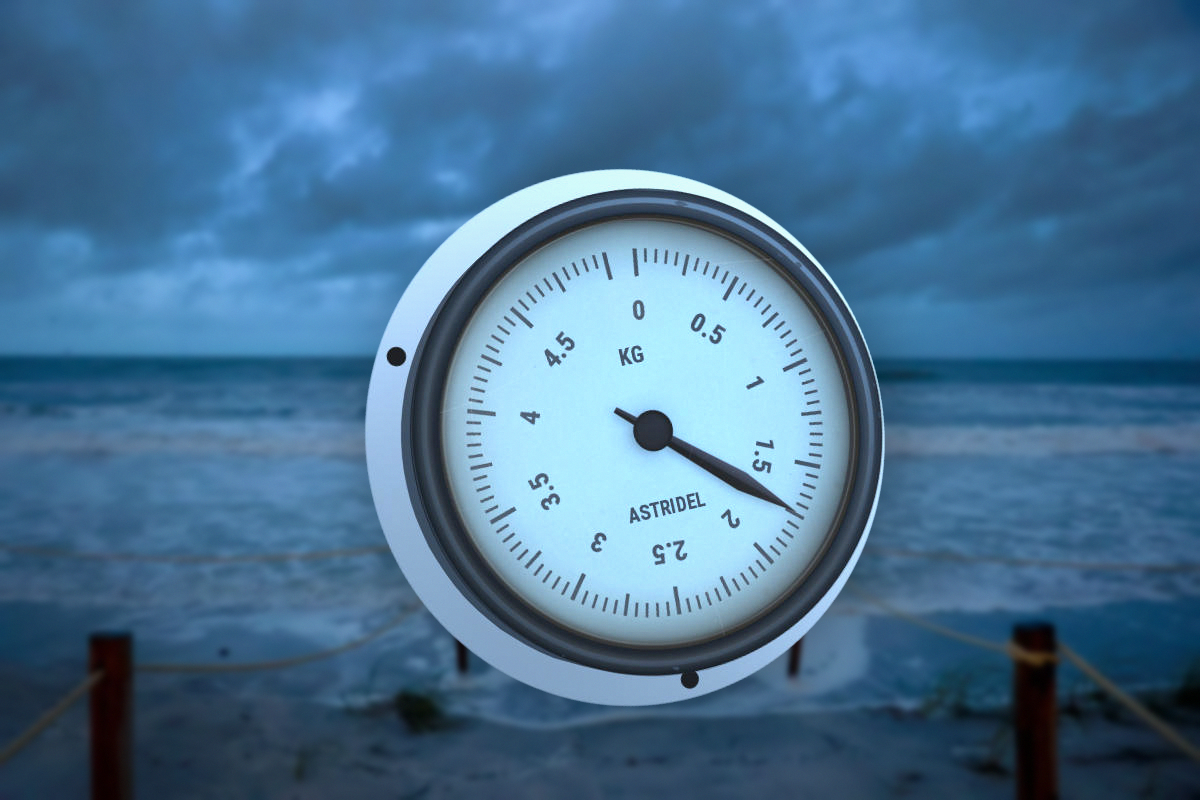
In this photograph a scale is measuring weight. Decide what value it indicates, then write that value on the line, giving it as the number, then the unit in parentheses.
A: 1.75 (kg)
